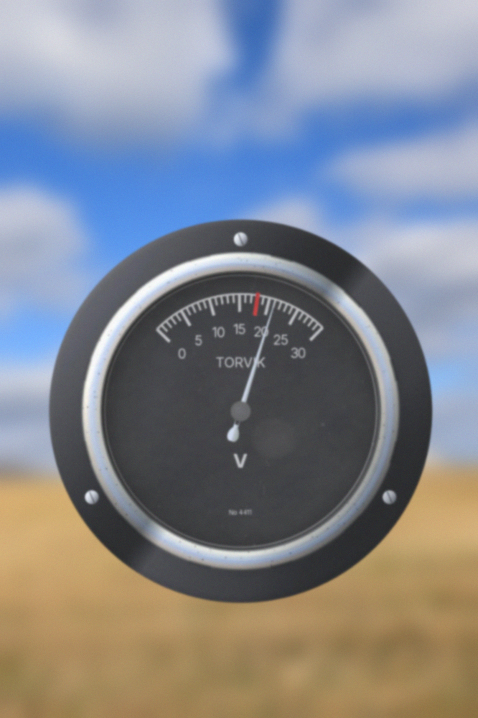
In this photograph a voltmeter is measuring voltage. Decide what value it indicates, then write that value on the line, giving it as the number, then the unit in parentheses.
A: 21 (V)
